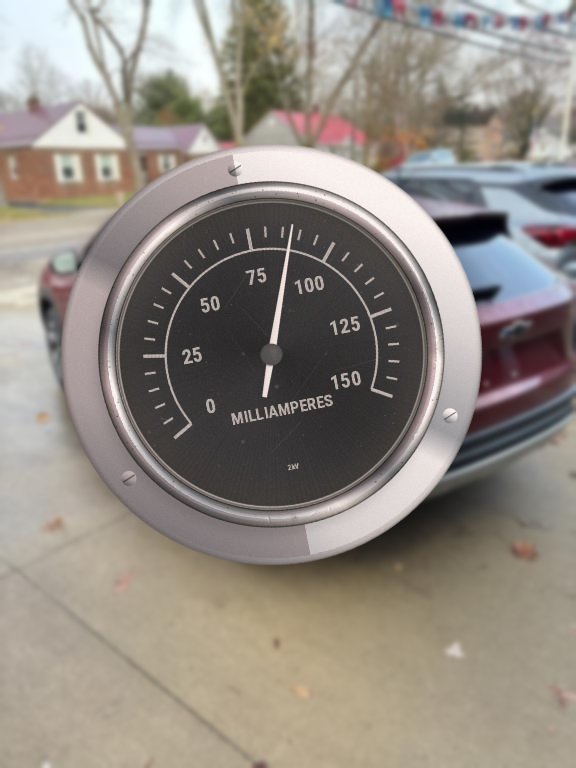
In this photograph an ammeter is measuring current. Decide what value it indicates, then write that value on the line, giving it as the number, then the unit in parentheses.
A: 87.5 (mA)
